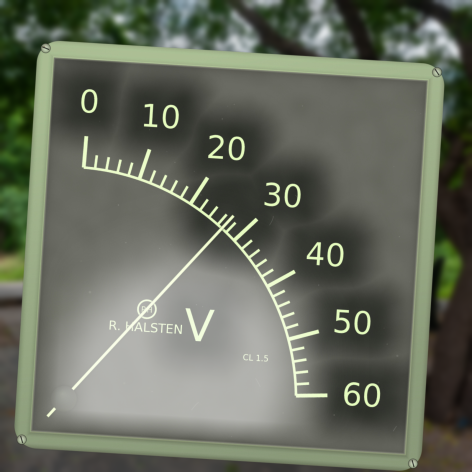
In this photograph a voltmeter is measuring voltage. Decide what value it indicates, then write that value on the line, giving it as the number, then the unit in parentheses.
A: 27 (V)
